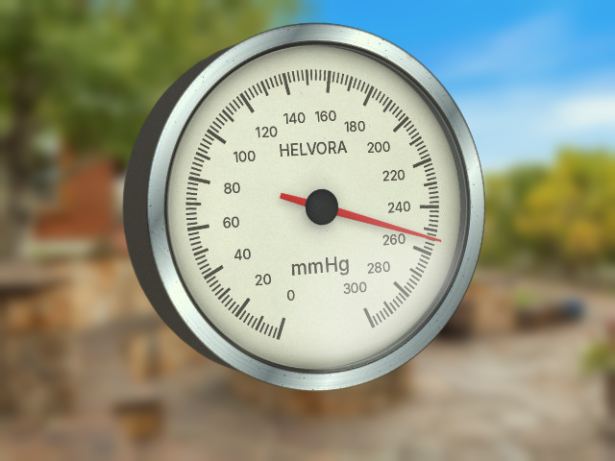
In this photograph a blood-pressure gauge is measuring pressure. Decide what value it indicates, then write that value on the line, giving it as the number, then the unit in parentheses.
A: 254 (mmHg)
